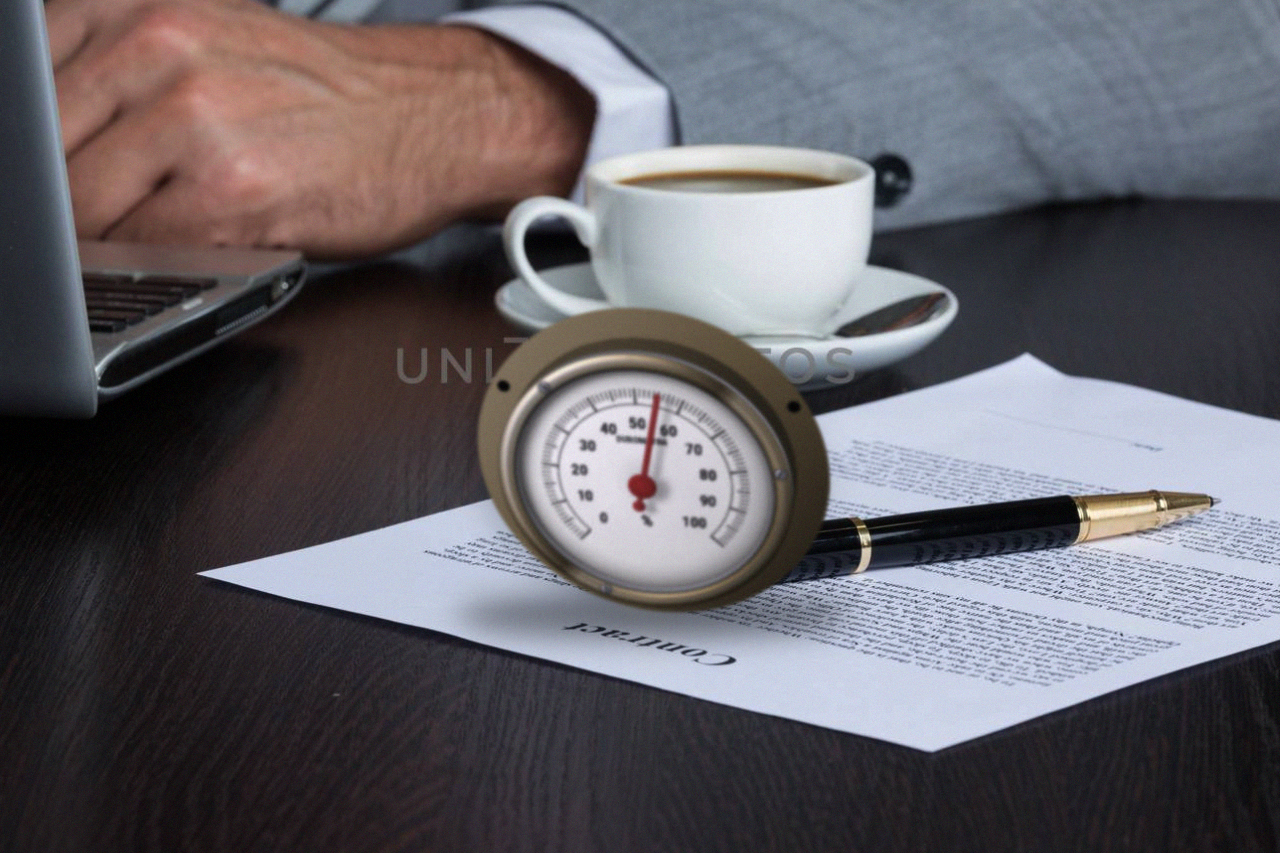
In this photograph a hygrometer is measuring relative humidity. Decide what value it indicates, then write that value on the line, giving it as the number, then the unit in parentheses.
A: 55 (%)
